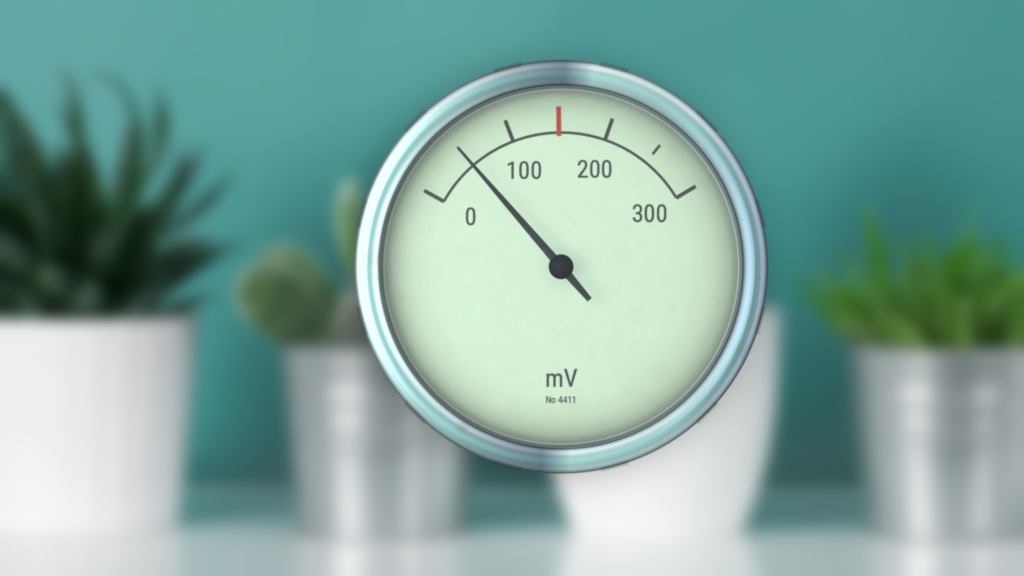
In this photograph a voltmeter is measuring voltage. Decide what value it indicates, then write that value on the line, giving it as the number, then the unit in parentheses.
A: 50 (mV)
